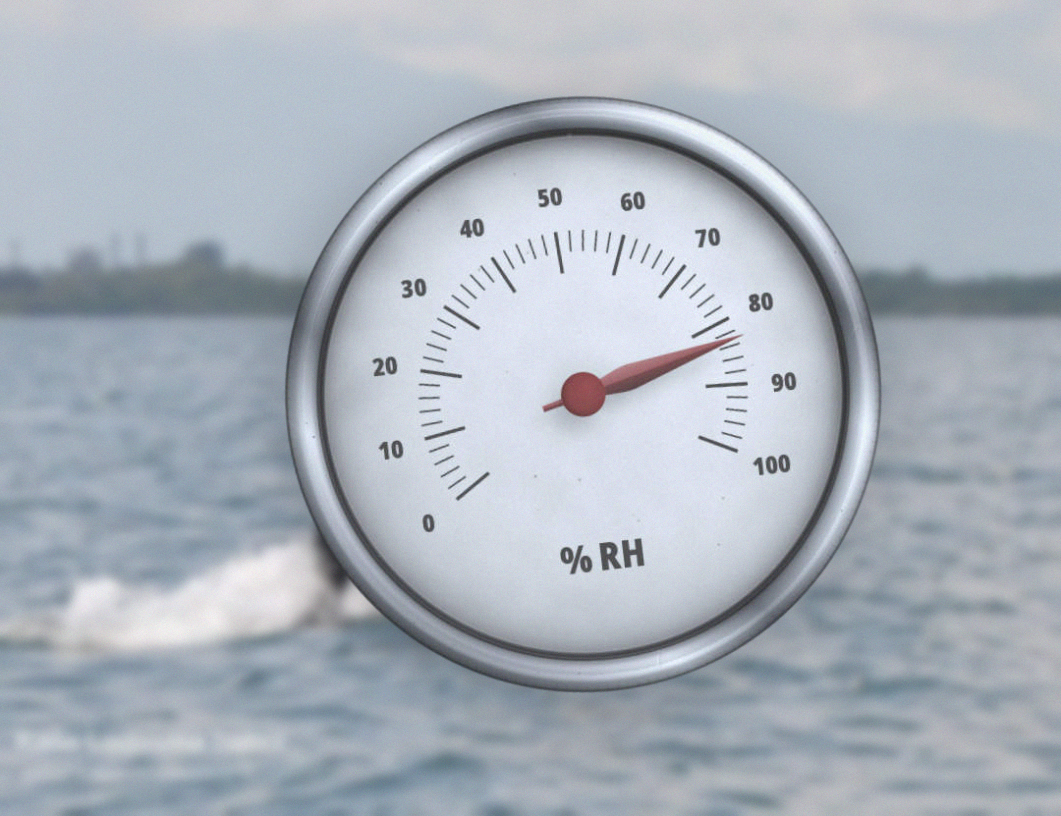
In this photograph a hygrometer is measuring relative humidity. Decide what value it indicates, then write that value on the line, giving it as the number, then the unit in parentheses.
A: 83 (%)
